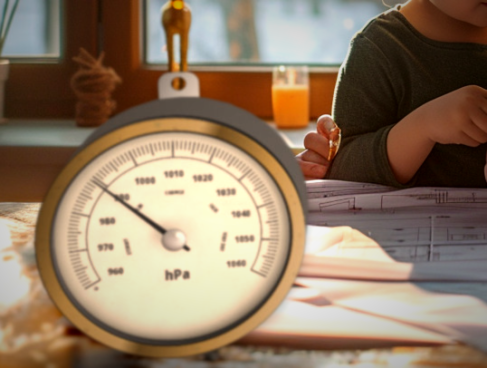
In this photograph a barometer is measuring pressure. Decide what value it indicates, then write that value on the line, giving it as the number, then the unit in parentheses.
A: 990 (hPa)
